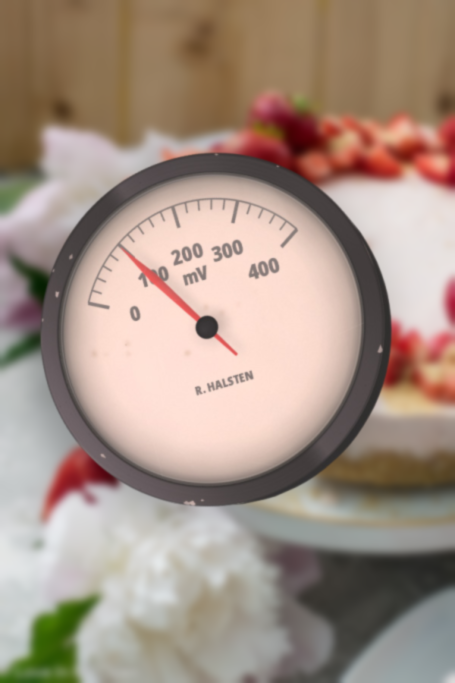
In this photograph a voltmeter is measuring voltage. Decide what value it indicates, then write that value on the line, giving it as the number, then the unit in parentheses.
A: 100 (mV)
